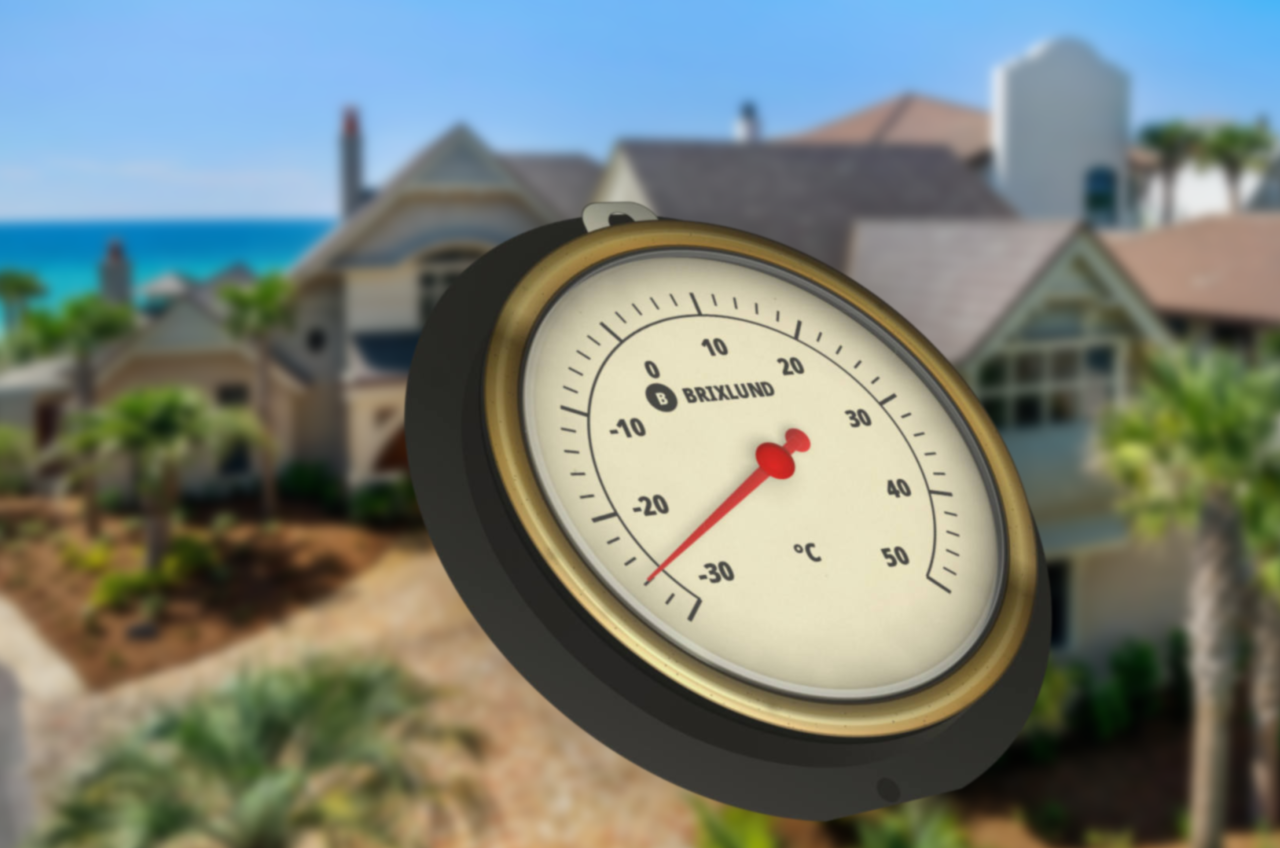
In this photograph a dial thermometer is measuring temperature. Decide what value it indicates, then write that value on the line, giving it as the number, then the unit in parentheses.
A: -26 (°C)
